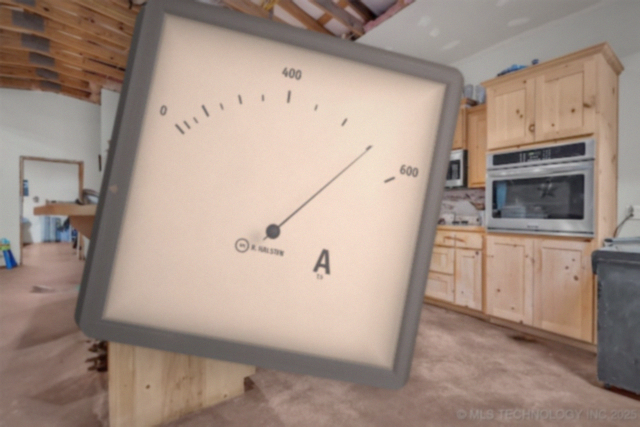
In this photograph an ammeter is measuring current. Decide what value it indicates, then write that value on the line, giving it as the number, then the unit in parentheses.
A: 550 (A)
